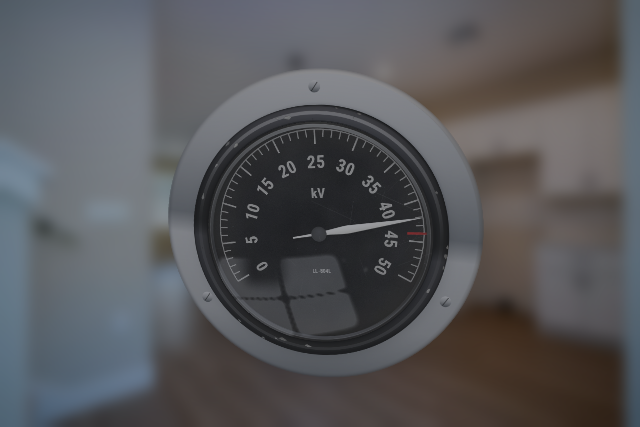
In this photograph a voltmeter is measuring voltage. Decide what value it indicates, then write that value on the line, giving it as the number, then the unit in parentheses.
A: 42 (kV)
